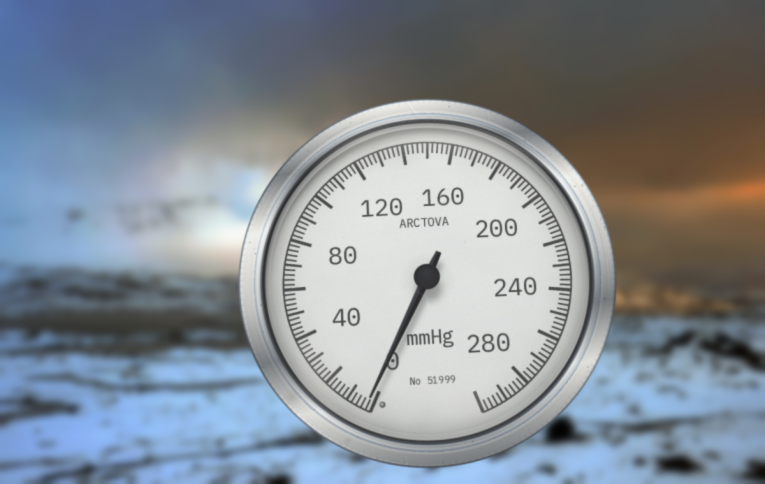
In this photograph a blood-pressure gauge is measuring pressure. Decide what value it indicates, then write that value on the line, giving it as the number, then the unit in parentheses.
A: 2 (mmHg)
